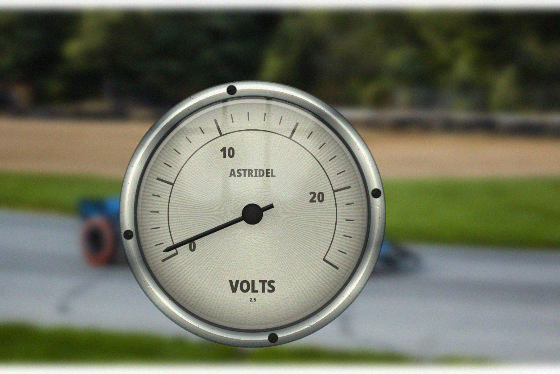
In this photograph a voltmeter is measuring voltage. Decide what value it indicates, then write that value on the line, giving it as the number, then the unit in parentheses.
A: 0.5 (V)
